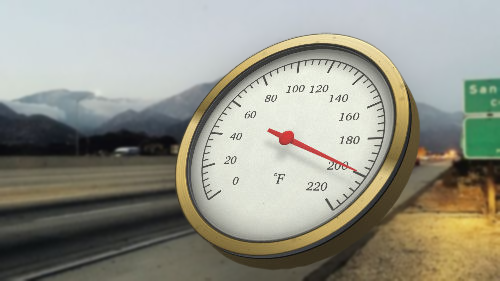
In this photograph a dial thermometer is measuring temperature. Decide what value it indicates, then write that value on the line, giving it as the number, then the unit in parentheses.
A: 200 (°F)
